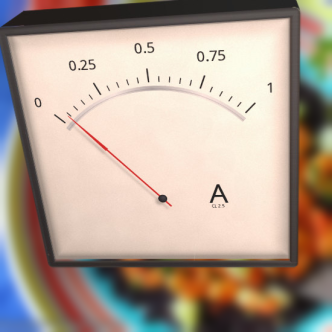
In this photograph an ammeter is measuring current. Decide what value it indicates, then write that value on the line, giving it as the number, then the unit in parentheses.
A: 0.05 (A)
